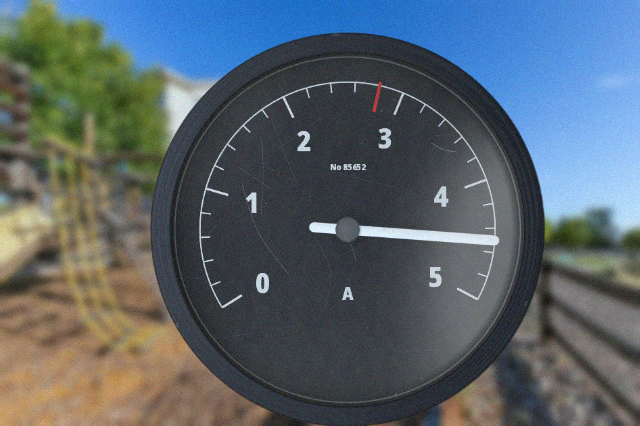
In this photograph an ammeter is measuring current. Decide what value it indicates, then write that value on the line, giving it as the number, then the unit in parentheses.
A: 4.5 (A)
